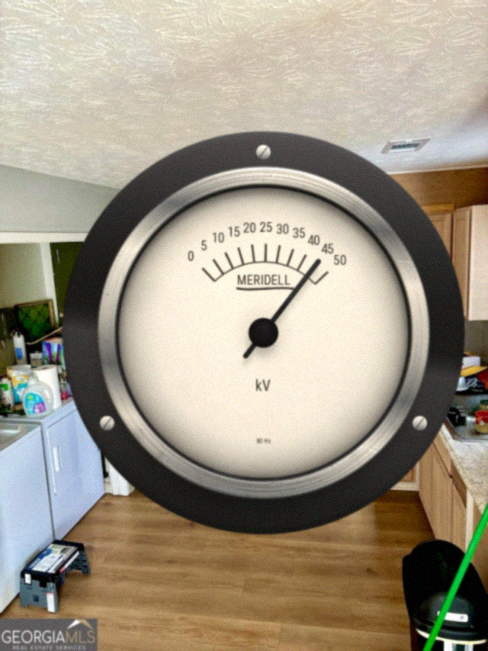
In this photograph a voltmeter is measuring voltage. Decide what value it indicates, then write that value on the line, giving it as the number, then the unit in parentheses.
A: 45 (kV)
